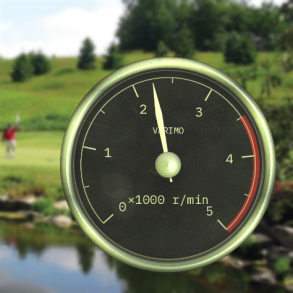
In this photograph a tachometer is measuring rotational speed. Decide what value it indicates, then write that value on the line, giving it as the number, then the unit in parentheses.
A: 2250 (rpm)
